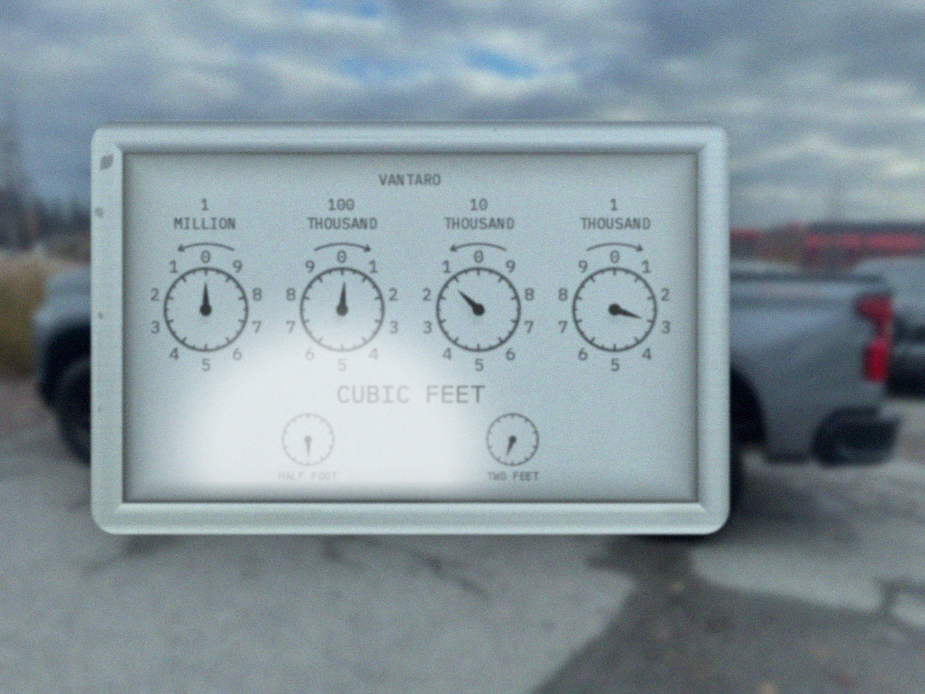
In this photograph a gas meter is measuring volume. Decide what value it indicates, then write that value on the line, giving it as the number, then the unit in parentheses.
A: 1300 (ft³)
